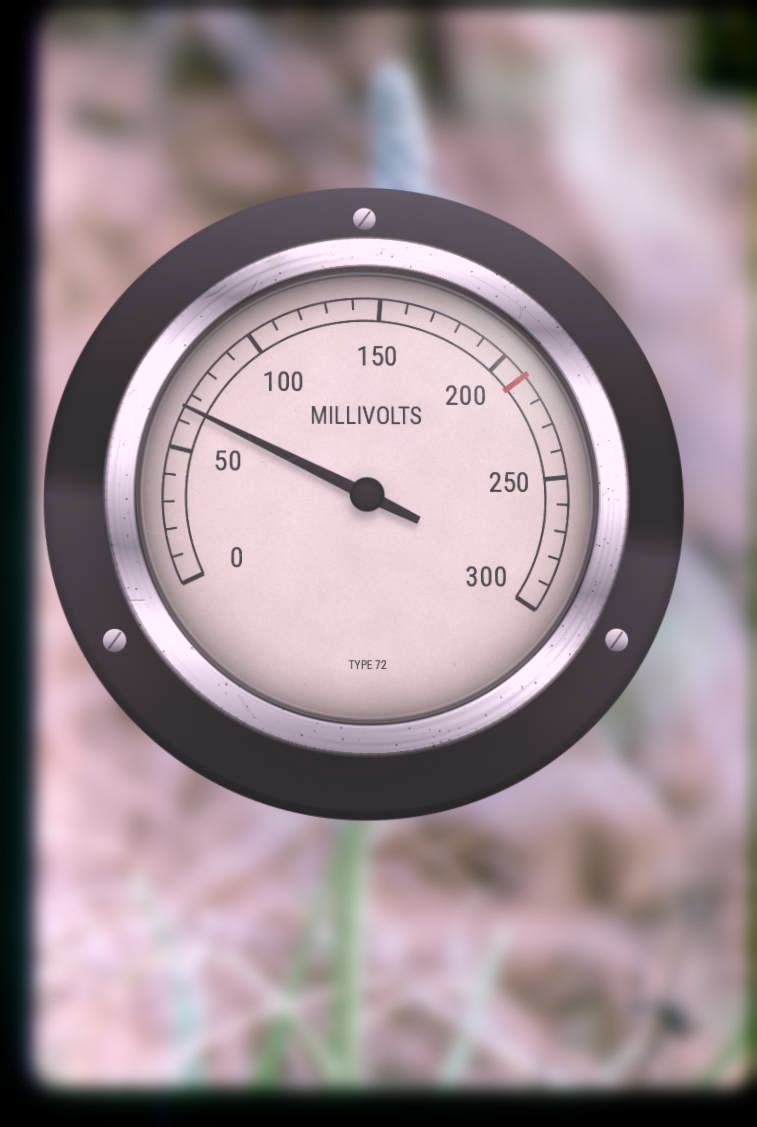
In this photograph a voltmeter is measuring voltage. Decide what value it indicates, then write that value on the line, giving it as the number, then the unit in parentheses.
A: 65 (mV)
